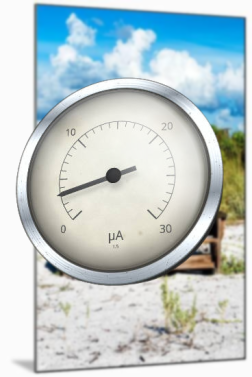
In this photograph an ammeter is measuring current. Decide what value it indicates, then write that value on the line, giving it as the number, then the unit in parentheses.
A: 3 (µA)
